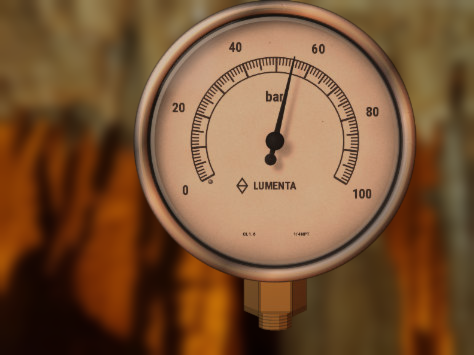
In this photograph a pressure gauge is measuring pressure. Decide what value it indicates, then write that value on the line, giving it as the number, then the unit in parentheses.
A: 55 (bar)
